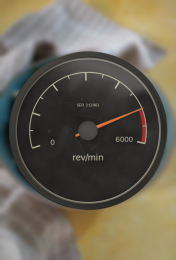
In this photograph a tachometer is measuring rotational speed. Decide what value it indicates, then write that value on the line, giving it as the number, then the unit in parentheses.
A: 5000 (rpm)
